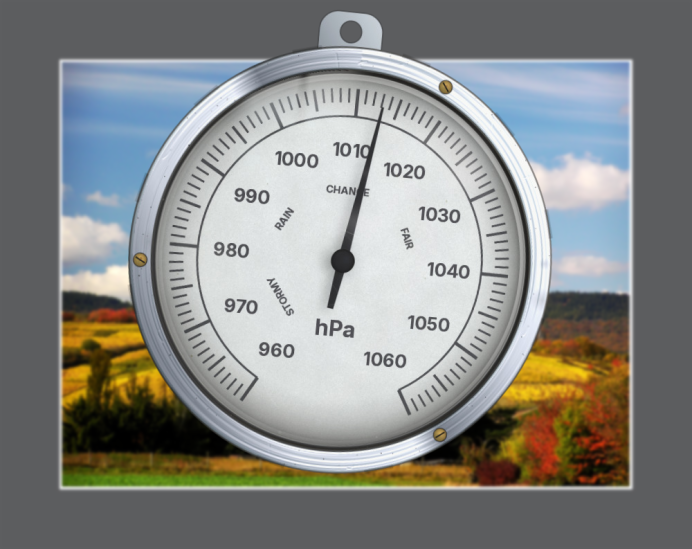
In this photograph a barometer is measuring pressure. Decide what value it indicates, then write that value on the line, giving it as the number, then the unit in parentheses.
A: 1013 (hPa)
